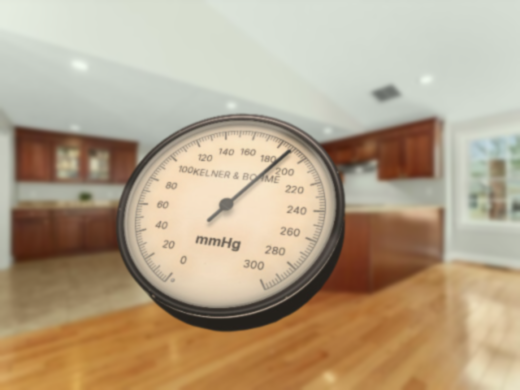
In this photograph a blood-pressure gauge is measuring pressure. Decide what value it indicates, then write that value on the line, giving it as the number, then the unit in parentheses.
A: 190 (mmHg)
